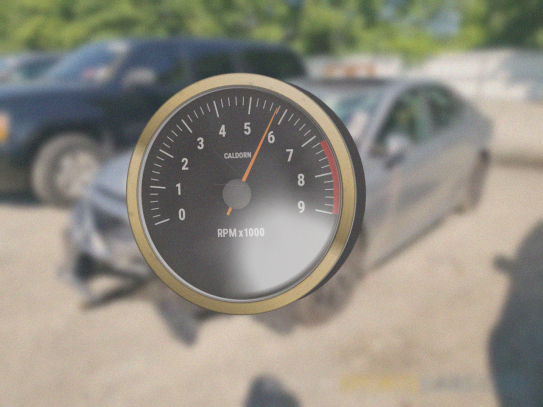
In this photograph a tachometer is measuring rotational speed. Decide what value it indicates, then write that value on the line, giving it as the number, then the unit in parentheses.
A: 5800 (rpm)
